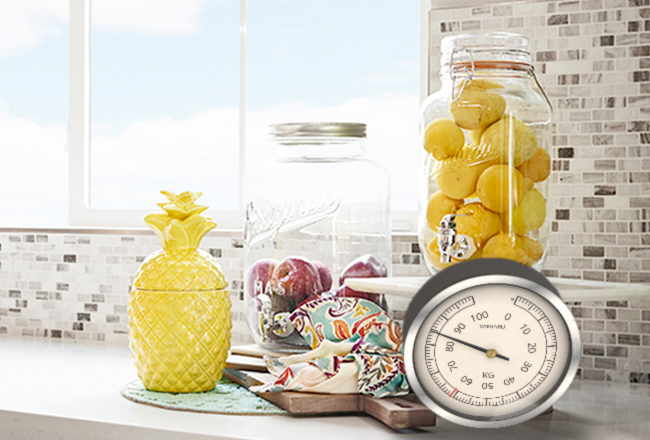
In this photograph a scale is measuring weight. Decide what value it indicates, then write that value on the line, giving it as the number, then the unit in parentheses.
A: 85 (kg)
